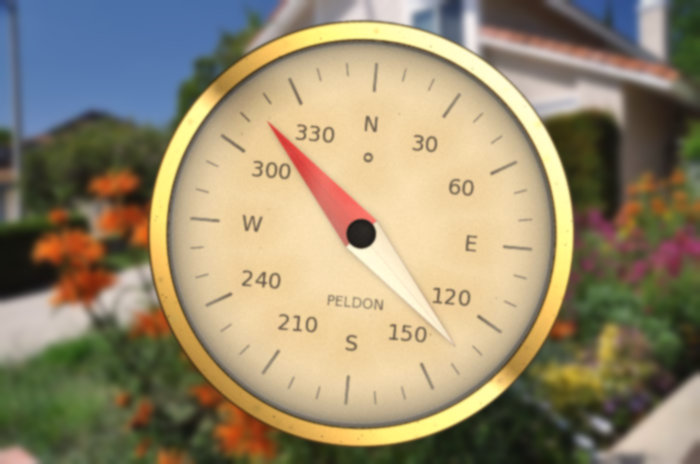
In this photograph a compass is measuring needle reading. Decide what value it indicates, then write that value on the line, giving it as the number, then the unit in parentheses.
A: 315 (°)
